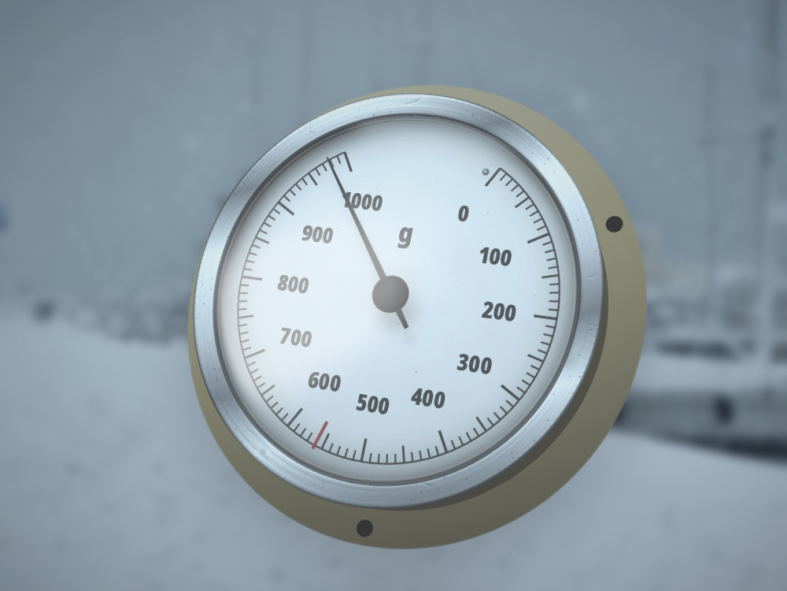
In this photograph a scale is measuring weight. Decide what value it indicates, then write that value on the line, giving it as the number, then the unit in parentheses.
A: 980 (g)
